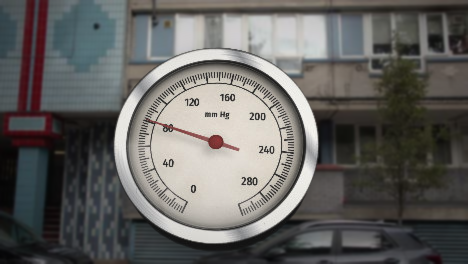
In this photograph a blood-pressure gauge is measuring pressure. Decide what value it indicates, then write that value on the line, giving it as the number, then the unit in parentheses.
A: 80 (mmHg)
